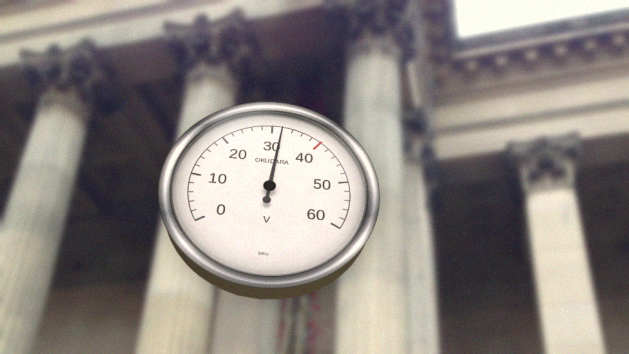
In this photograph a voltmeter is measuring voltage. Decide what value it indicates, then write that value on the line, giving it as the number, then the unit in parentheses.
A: 32 (V)
